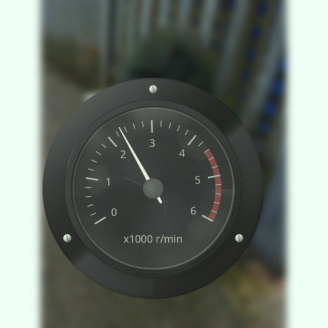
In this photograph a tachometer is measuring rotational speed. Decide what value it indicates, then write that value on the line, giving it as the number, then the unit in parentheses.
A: 2300 (rpm)
